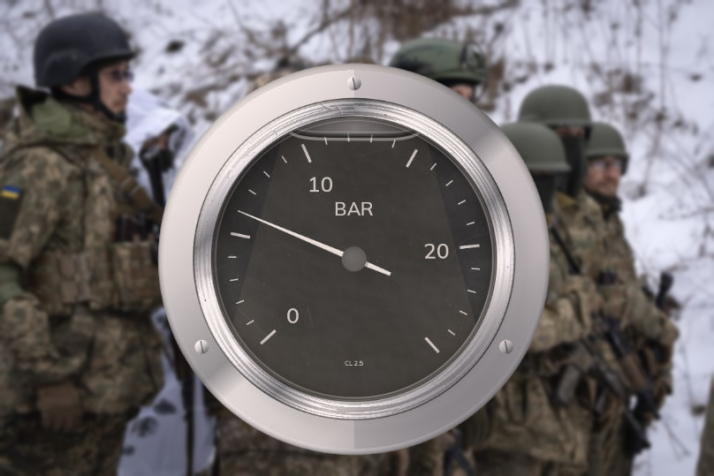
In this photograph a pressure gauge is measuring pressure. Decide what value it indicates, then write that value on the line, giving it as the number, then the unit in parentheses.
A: 6 (bar)
